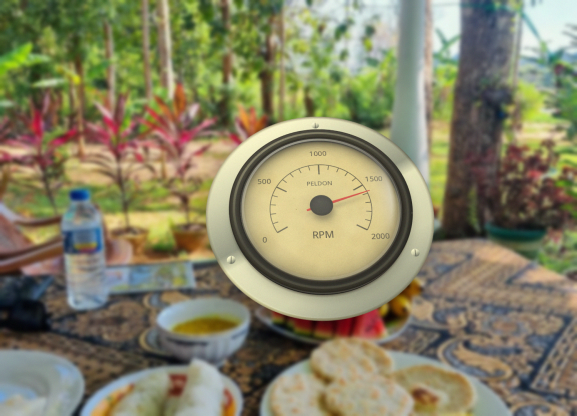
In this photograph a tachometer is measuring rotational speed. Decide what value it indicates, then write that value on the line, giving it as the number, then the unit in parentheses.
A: 1600 (rpm)
